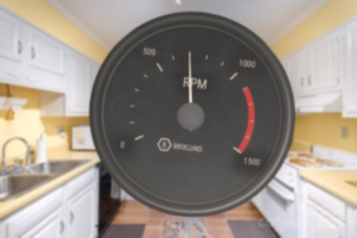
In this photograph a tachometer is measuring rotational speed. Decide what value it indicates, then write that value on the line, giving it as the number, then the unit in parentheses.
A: 700 (rpm)
